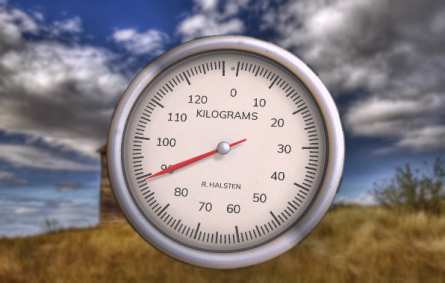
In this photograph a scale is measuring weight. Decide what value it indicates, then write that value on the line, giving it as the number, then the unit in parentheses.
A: 89 (kg)
